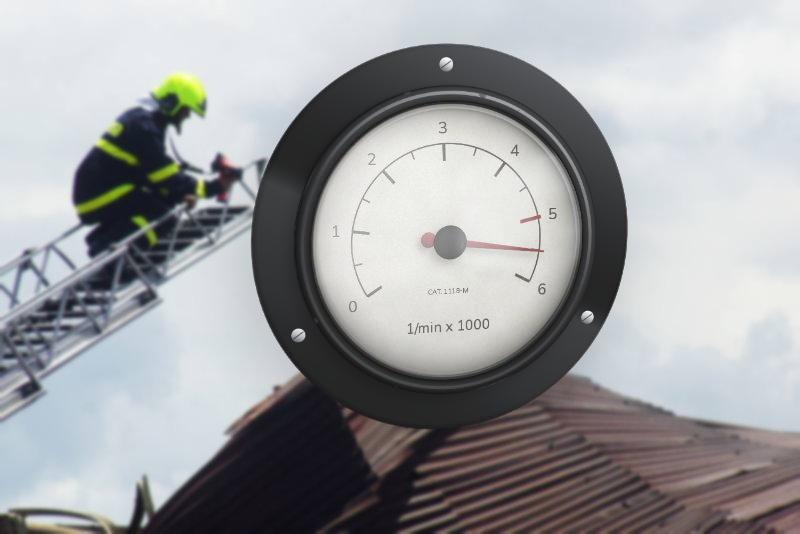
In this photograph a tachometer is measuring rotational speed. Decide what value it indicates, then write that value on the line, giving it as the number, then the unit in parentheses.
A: 5500 (rpm)
